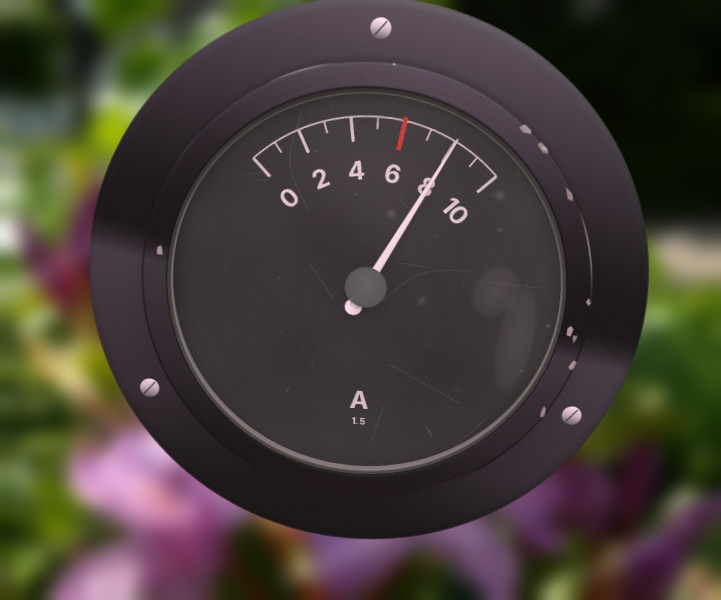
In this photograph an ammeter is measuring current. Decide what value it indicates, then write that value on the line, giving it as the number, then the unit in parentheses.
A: 8 (A)
